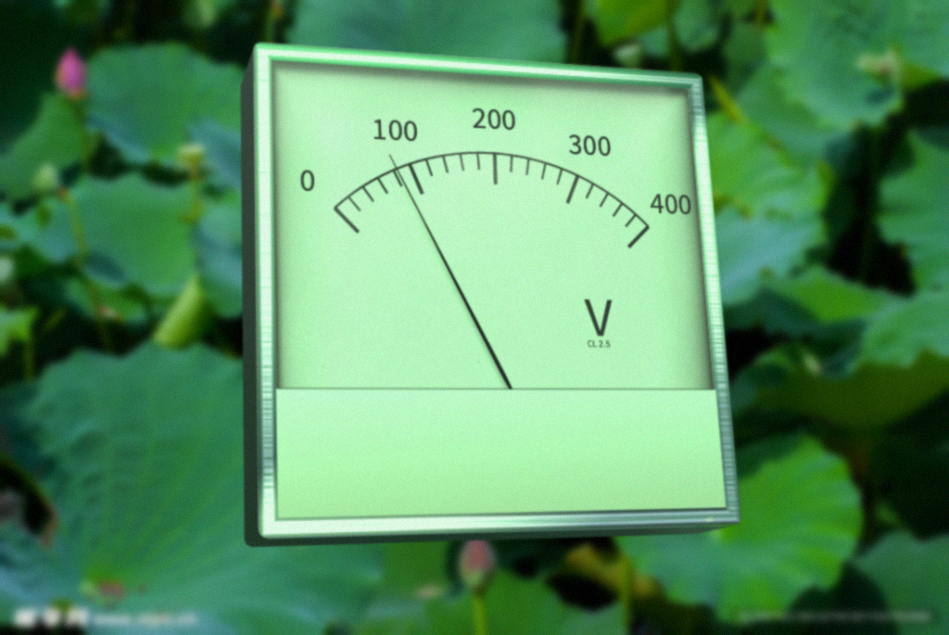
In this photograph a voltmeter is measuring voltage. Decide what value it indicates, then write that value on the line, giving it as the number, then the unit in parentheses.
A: 80 (V)
